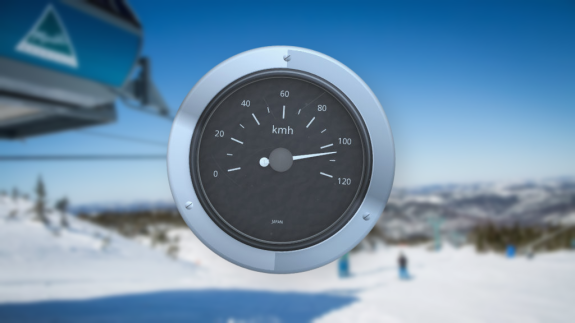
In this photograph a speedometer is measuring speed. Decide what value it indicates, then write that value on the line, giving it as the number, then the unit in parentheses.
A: 105 (km/h)
